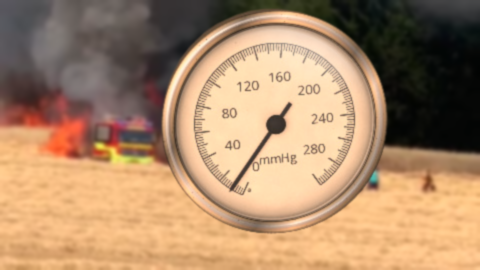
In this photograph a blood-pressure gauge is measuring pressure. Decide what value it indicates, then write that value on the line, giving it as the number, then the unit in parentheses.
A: 10 (mmHg)
